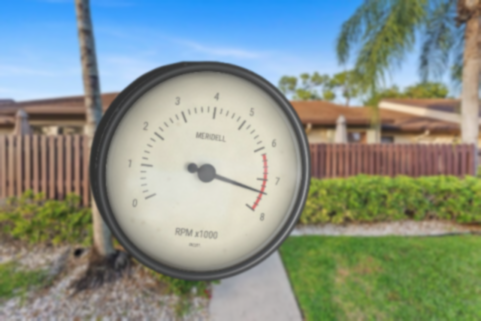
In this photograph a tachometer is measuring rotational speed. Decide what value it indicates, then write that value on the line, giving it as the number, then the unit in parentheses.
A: 7400 (rpm)
